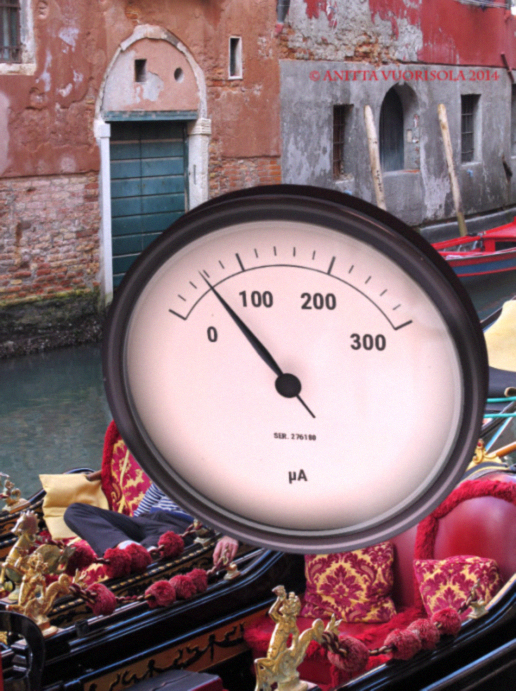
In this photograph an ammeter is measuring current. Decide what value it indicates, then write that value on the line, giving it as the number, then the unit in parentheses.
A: 60 (µA)
